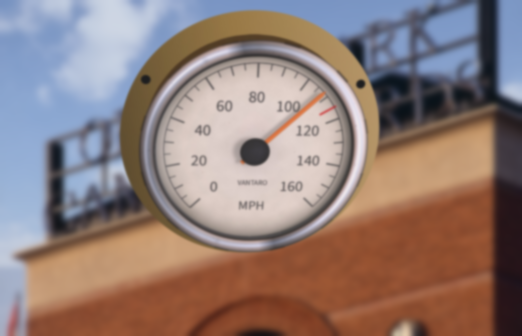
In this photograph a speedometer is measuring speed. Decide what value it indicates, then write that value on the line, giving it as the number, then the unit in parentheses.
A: 107.5 (mph)
